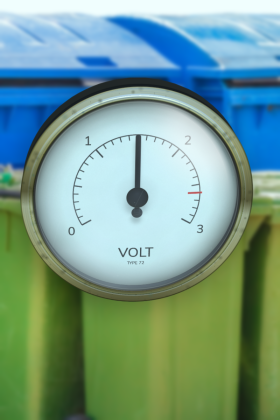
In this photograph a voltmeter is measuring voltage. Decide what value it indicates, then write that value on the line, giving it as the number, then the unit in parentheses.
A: 1.5 (V)
